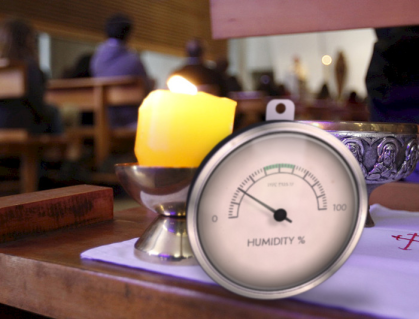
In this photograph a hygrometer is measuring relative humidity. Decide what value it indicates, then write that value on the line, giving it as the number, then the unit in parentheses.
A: 20 (%)
